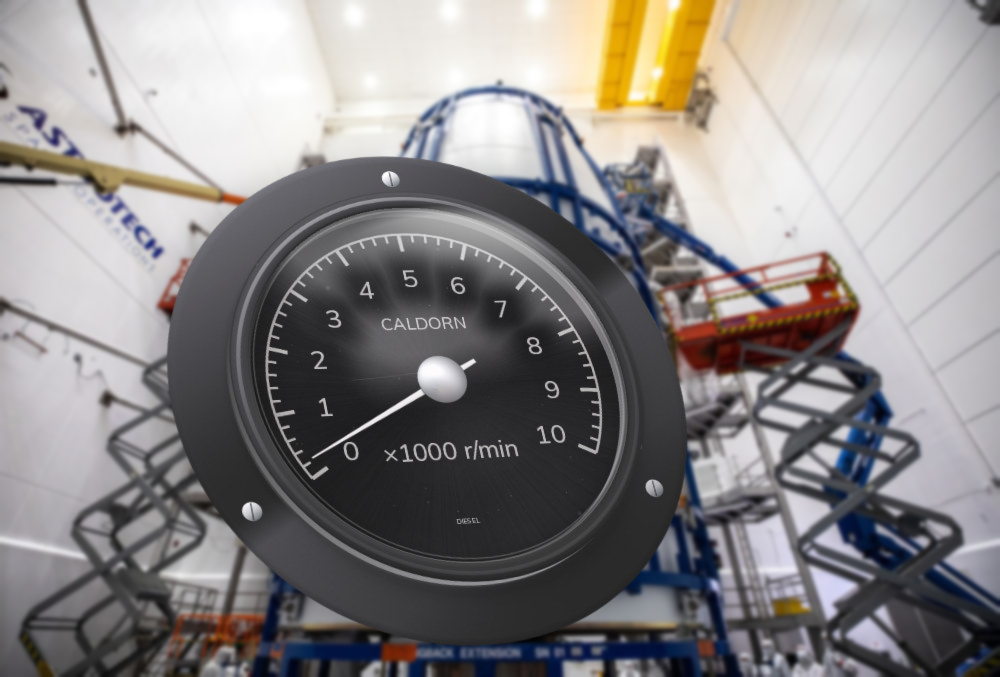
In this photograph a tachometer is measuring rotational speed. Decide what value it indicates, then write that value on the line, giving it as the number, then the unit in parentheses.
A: 200 (rpm)
